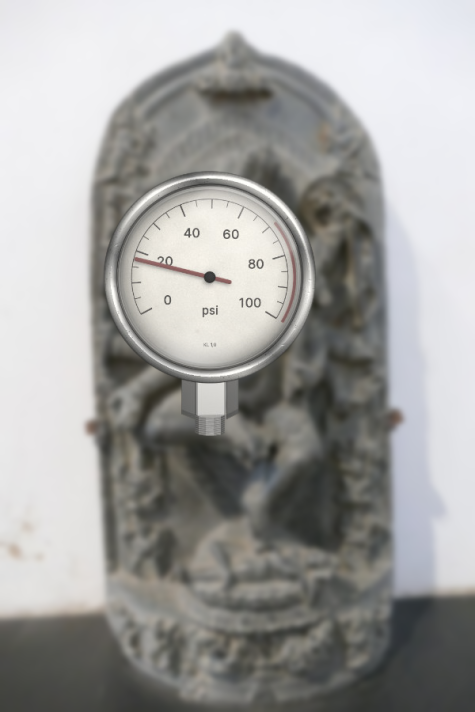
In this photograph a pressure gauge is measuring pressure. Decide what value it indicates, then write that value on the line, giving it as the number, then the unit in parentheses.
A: 17.5 (psi)
